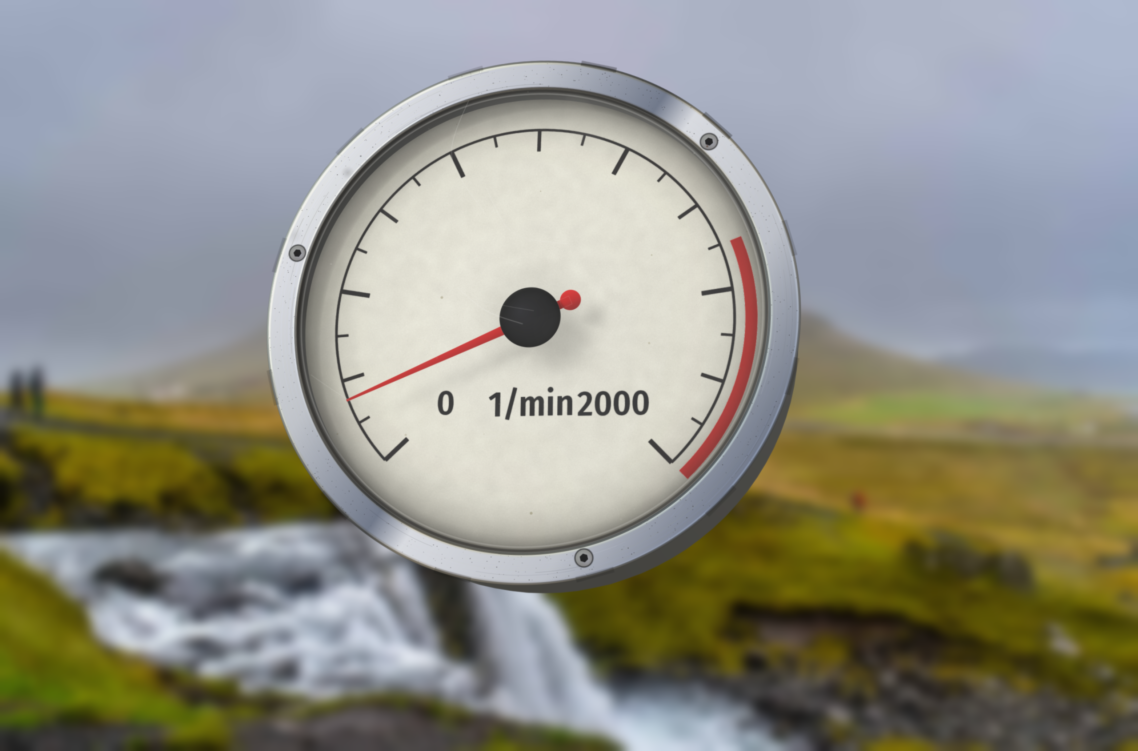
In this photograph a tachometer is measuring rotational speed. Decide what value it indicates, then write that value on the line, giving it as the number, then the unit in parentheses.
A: 150 (rpm)
